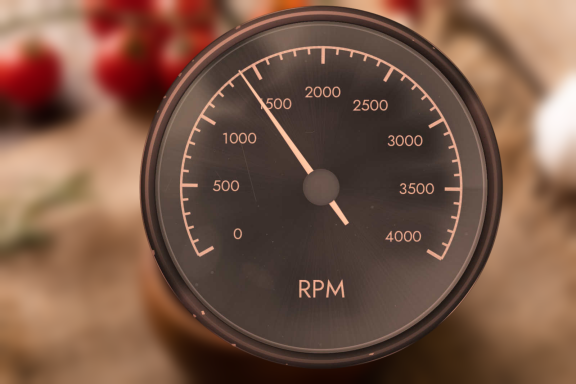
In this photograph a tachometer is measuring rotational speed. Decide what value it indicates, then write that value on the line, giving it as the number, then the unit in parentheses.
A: 1400 (rpm)
